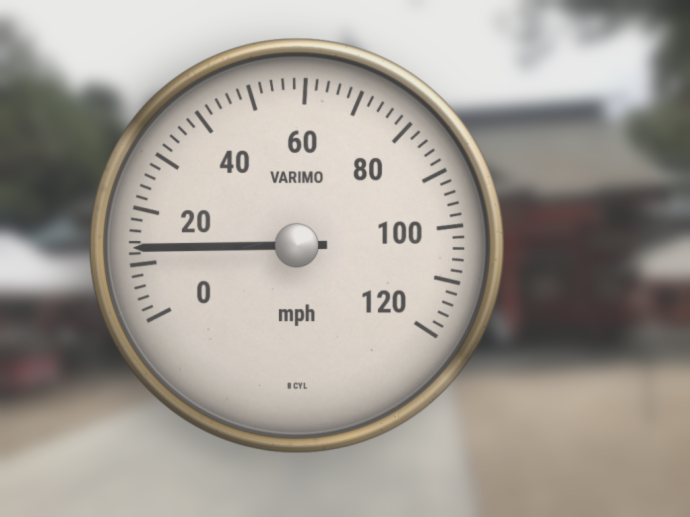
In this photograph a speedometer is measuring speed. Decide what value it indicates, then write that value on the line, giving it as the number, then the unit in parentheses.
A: 13 (mph)
